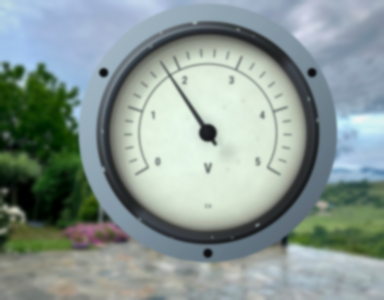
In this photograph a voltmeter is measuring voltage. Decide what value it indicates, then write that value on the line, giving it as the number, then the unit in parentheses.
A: 1.8 (V)
